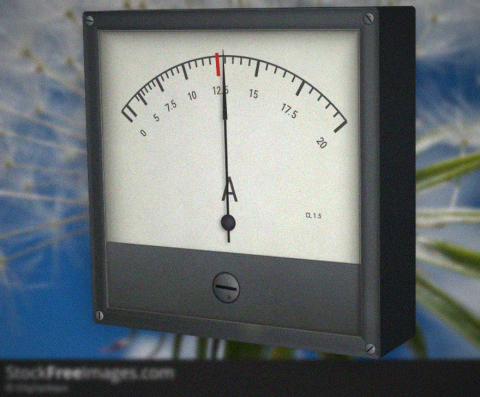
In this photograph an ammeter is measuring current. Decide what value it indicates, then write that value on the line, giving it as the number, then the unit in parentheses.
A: 13 (A)
